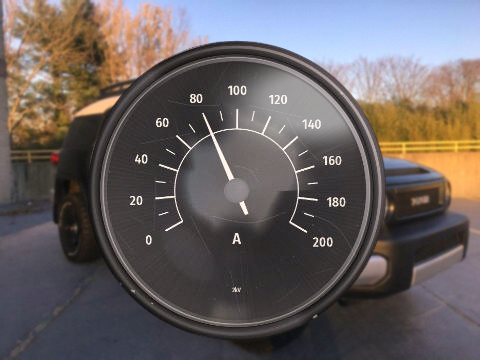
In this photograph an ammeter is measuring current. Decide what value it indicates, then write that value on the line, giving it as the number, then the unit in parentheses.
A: 80 (A)
